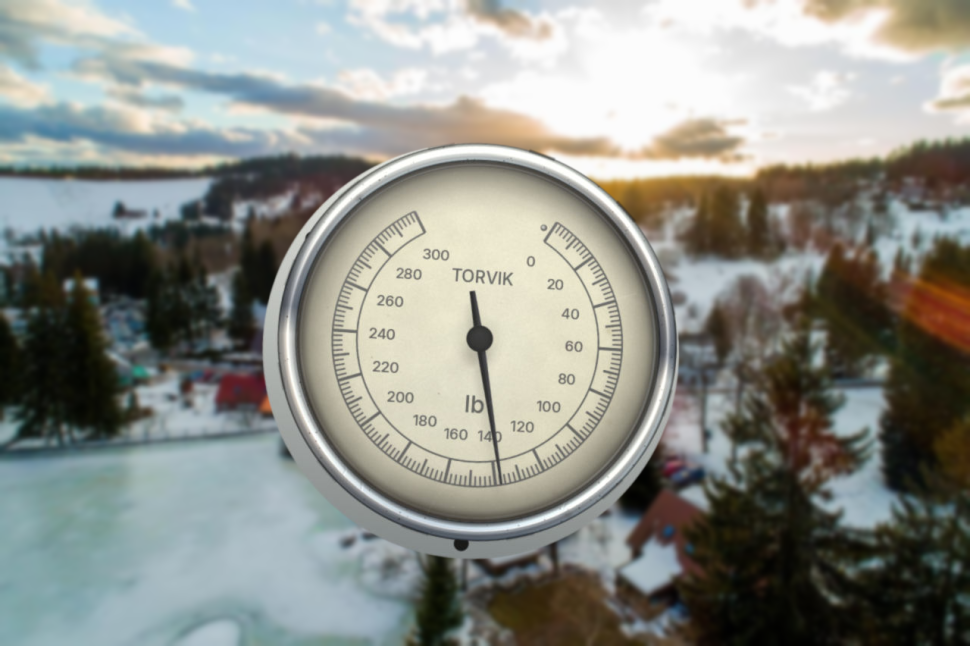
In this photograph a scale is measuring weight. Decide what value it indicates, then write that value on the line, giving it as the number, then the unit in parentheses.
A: 138 (lb)
